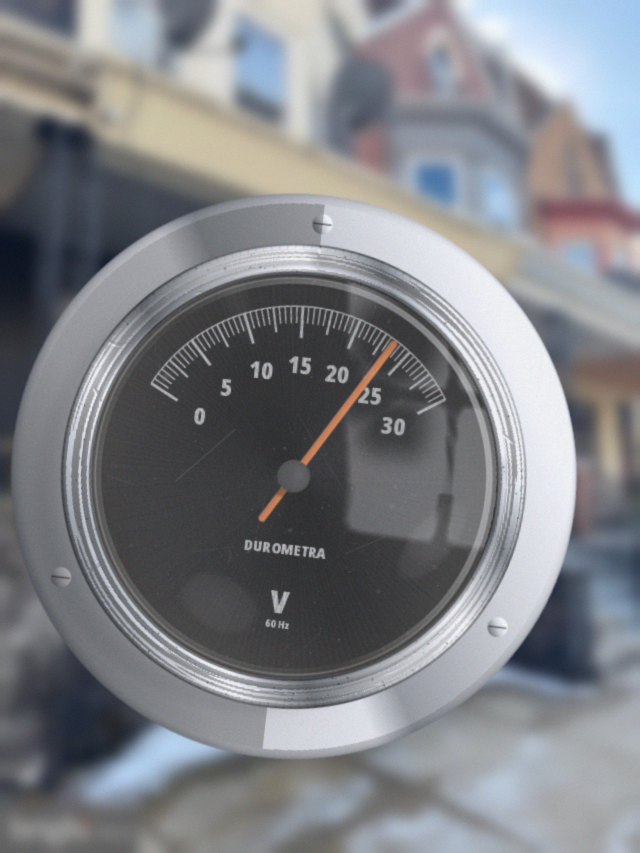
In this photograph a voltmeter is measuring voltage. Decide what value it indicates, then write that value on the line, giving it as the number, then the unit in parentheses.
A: 23.5 (V)
